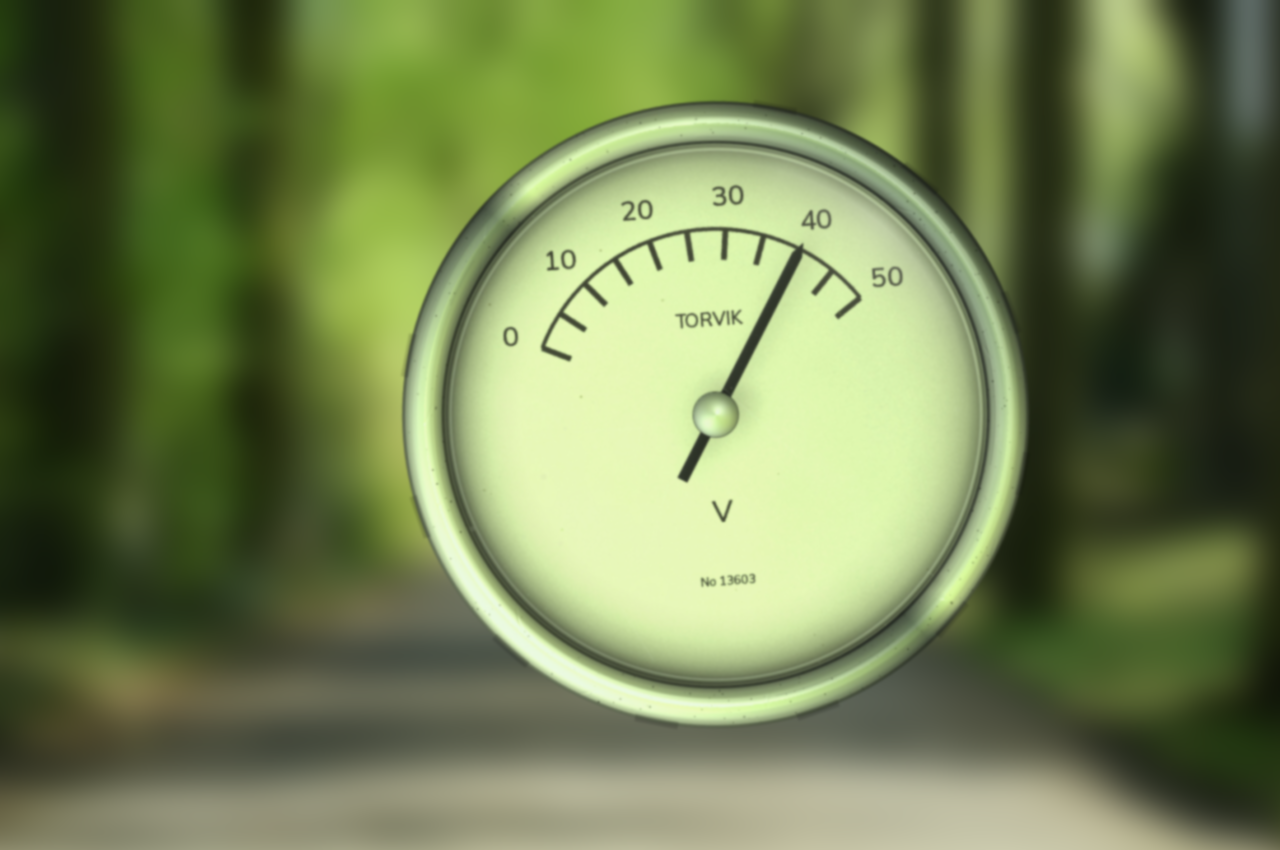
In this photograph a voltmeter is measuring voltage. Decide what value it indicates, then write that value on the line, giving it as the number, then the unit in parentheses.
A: 40 (V)
